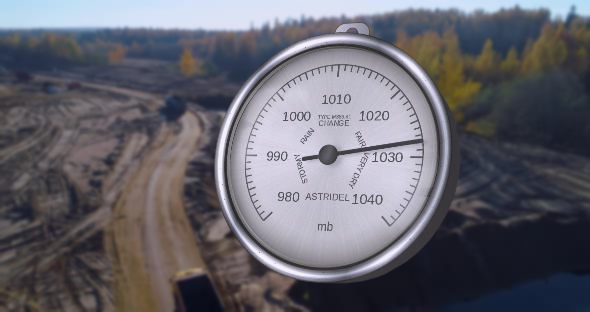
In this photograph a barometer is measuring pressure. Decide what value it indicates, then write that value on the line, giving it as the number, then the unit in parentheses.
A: 1028 (mbar)
